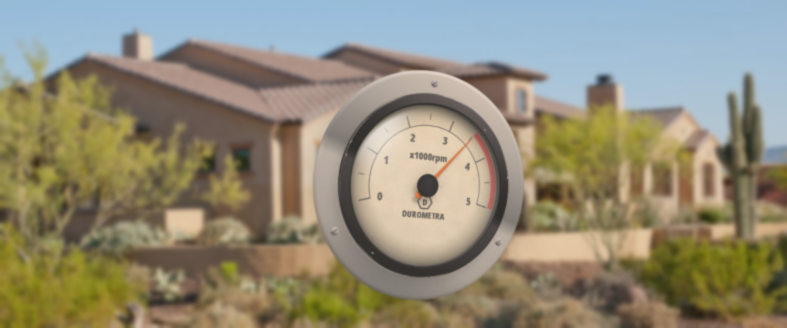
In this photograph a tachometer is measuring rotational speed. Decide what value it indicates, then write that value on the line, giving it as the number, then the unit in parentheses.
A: 3500 (rpm)
